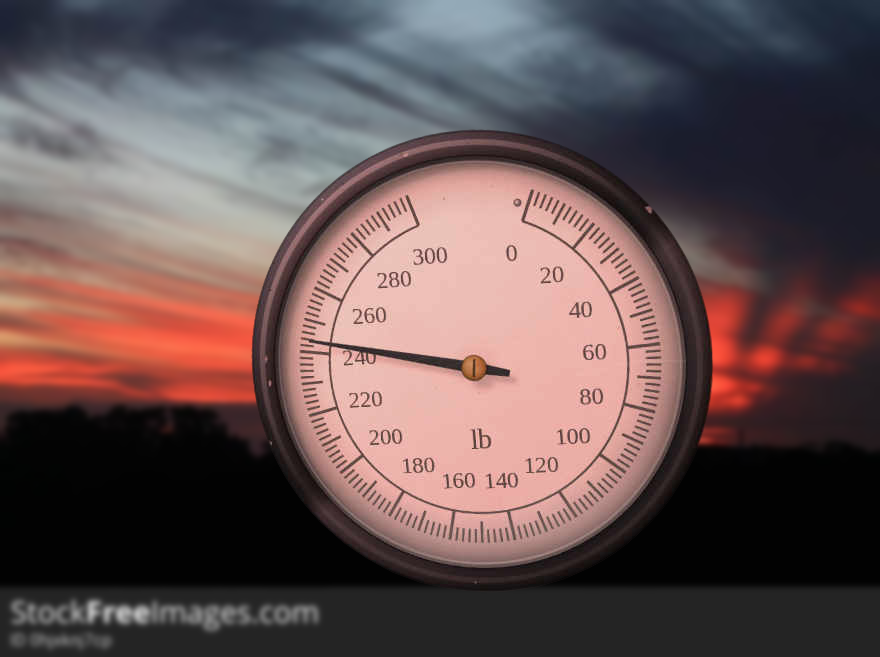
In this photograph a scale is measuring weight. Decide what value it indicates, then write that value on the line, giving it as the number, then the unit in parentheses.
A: 244 (lb)
